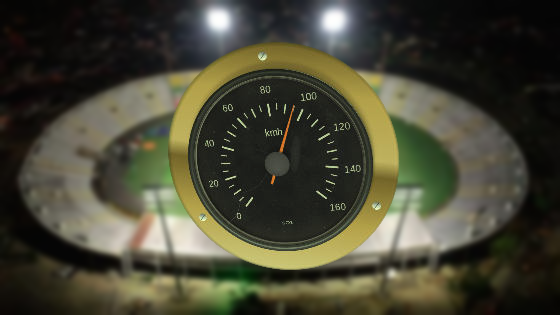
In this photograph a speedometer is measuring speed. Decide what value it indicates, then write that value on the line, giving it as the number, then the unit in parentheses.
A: 95 (km/h)
